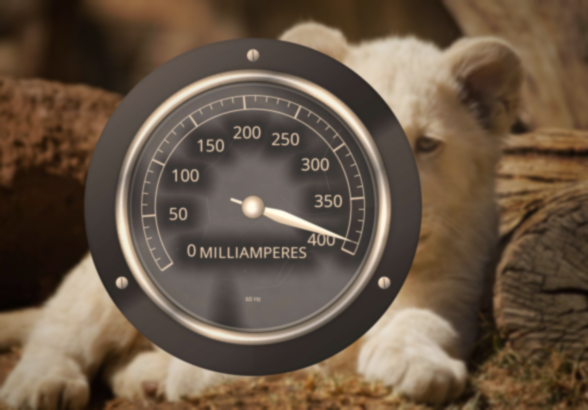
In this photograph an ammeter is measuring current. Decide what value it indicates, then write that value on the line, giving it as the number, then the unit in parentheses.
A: 390 (mA)
